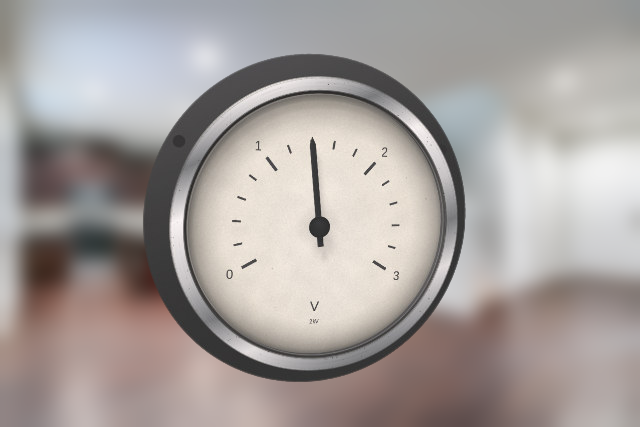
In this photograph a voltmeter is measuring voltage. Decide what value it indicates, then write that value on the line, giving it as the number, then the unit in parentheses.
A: 1.4 (V)
